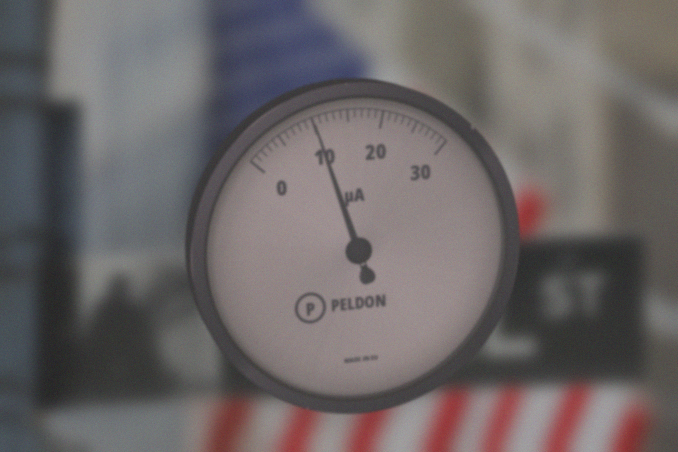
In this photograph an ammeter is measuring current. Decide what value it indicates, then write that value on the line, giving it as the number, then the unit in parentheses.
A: 10 (µA)
